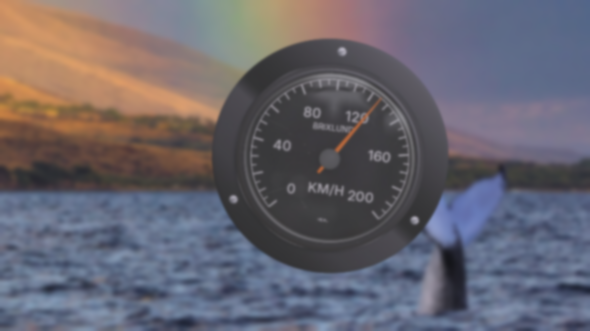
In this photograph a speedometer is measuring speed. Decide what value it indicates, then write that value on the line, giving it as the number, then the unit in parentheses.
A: 125 (km/h)
